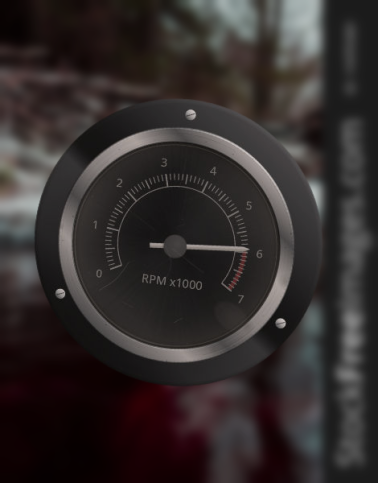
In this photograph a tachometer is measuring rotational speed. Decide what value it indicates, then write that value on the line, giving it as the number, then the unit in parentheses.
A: 5900 (rpm)
